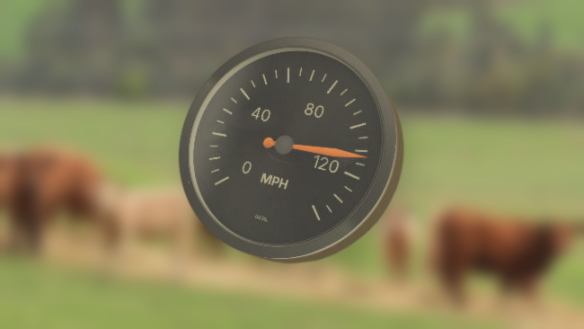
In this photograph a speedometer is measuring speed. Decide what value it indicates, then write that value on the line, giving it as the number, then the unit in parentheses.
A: 112.5 (mph)
